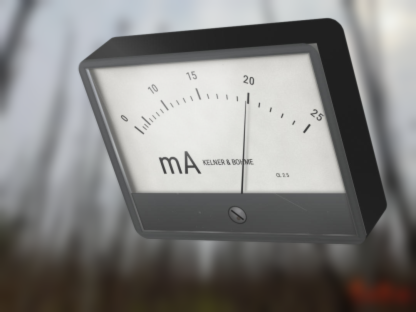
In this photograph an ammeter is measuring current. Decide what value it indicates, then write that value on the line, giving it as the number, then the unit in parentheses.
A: 20 (mA)
